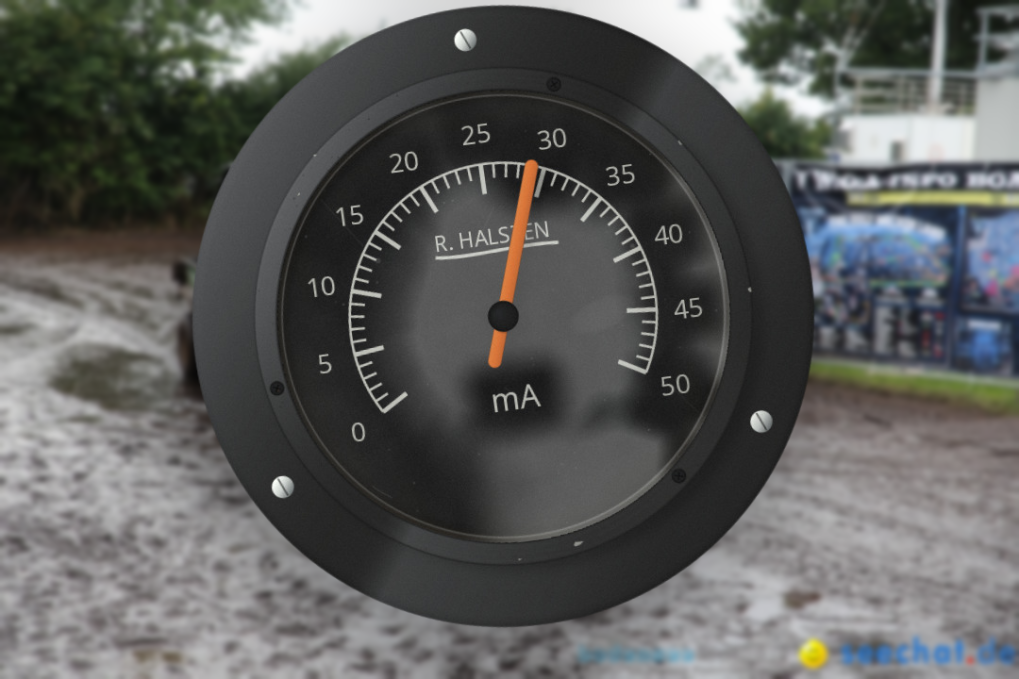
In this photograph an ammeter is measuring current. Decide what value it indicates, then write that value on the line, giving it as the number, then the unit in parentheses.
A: 29 (mA)
